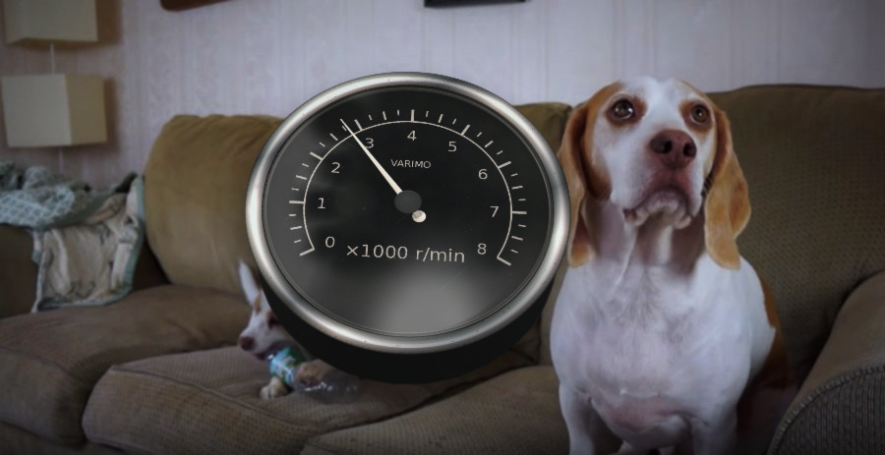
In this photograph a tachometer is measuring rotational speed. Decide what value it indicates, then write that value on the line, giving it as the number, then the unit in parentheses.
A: 2750 (rpm)
